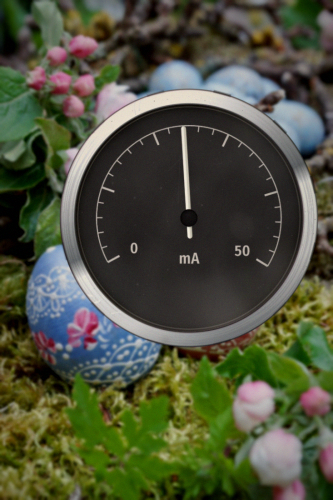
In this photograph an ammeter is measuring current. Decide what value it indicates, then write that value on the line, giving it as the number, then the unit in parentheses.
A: 24 (mA)
